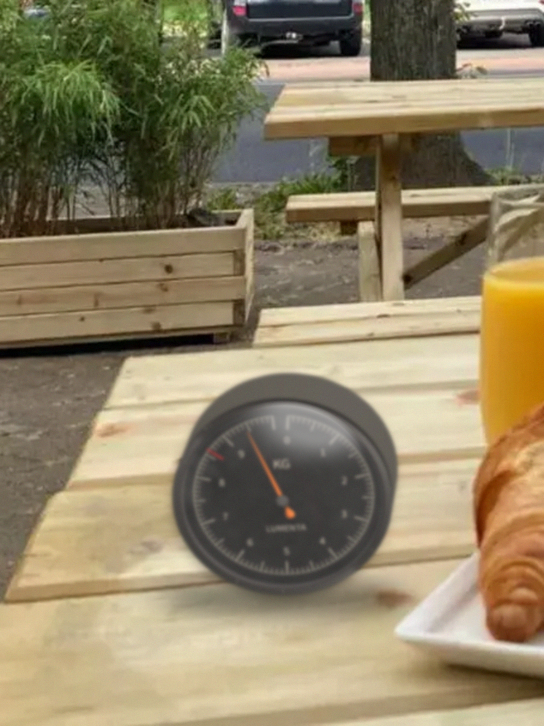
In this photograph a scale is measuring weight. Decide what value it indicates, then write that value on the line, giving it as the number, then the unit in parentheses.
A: 9.5 (kg)
